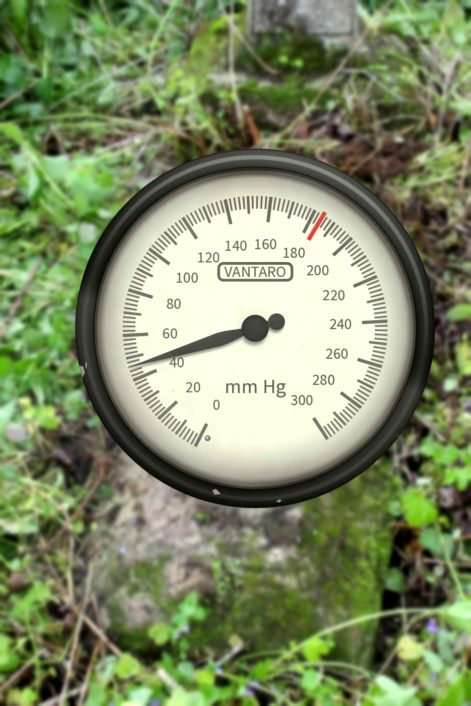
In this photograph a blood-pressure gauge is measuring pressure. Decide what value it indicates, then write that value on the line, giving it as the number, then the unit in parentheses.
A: 46 (mmHg)
